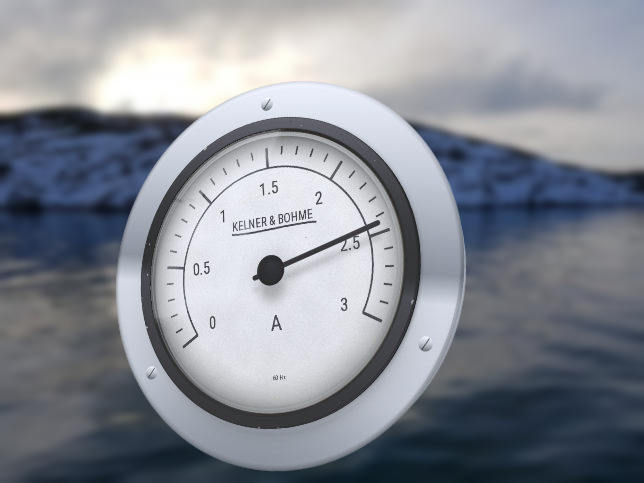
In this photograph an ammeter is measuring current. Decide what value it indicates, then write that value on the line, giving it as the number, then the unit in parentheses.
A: 2.45 (A)
